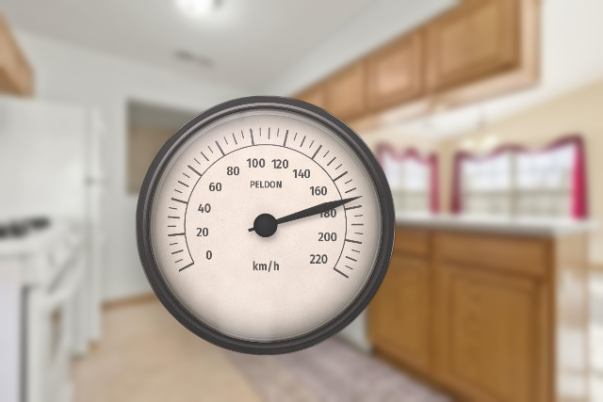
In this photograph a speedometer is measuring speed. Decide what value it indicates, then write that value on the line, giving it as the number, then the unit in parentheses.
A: 175 (km/h)
